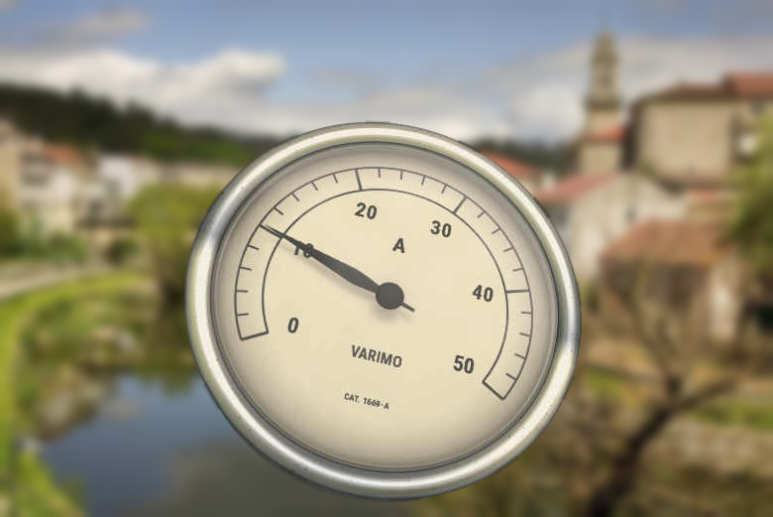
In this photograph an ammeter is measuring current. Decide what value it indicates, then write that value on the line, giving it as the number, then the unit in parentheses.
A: 10 (A)
